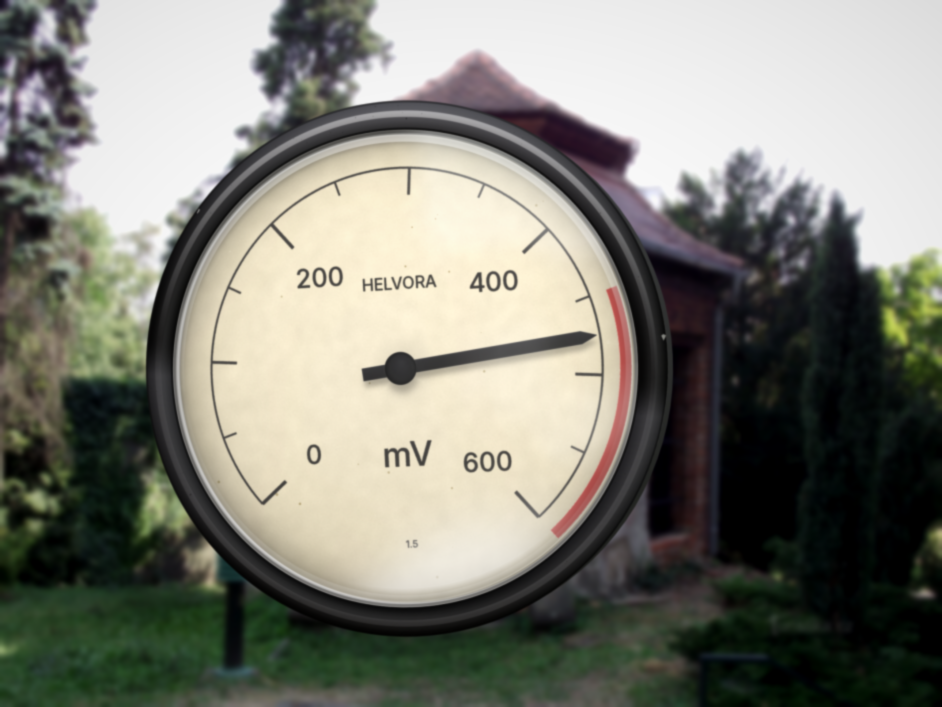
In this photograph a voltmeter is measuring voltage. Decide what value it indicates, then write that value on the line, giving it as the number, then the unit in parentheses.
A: 475 (mV)
